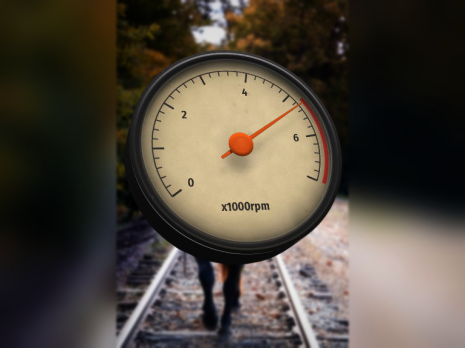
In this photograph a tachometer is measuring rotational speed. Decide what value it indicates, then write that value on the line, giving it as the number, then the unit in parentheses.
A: 5300 (rpm)
